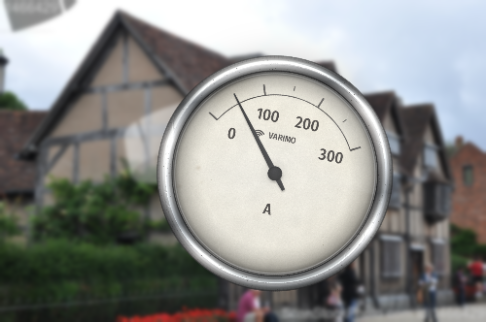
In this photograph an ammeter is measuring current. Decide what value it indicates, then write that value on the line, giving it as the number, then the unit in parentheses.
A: 50 (A)
